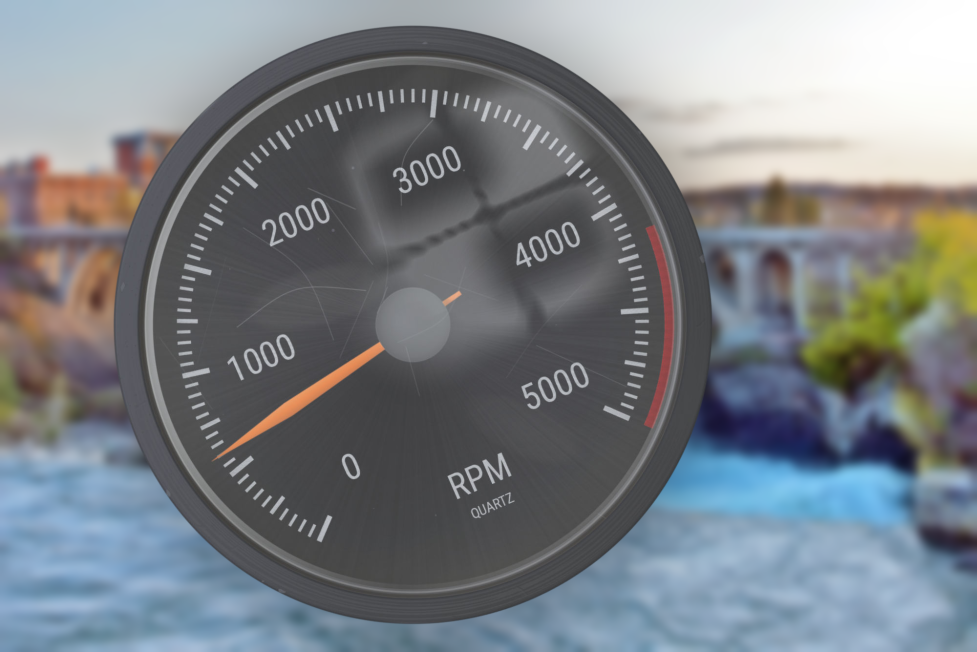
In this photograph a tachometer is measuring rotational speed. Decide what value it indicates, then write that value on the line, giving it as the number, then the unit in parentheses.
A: 600 (rpm)
